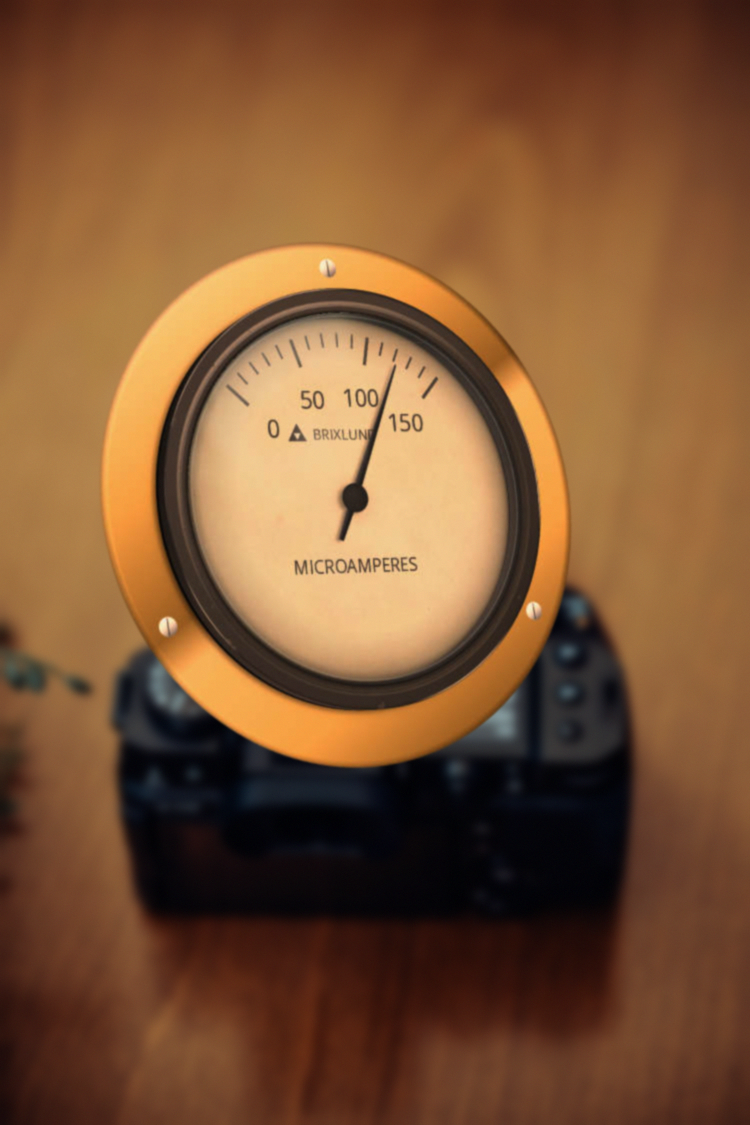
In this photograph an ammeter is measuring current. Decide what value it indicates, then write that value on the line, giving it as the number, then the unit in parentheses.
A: 120 (µA)
